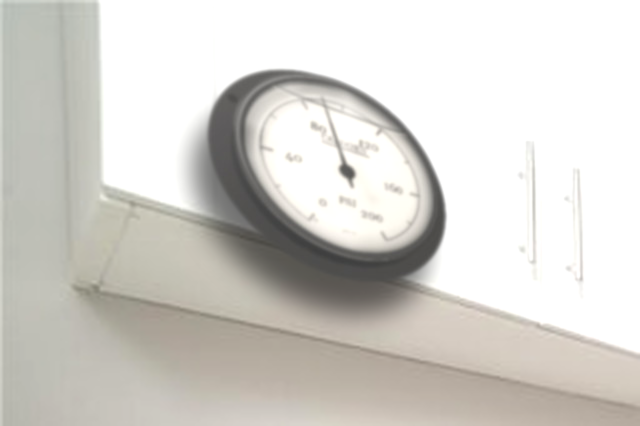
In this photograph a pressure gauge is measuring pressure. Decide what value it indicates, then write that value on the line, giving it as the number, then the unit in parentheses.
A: 90 (psi)
